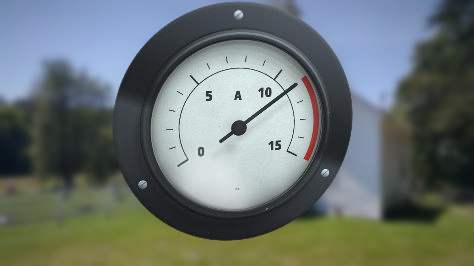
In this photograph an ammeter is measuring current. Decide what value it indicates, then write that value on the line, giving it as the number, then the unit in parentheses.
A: 11 (A)
